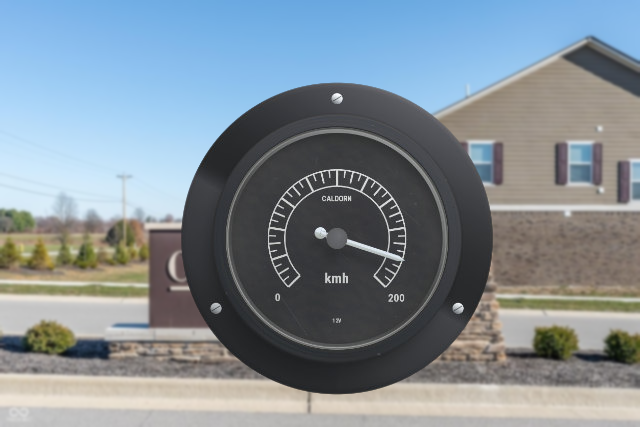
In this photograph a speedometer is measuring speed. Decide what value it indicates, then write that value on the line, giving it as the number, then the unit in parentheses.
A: 180 (km/h)
